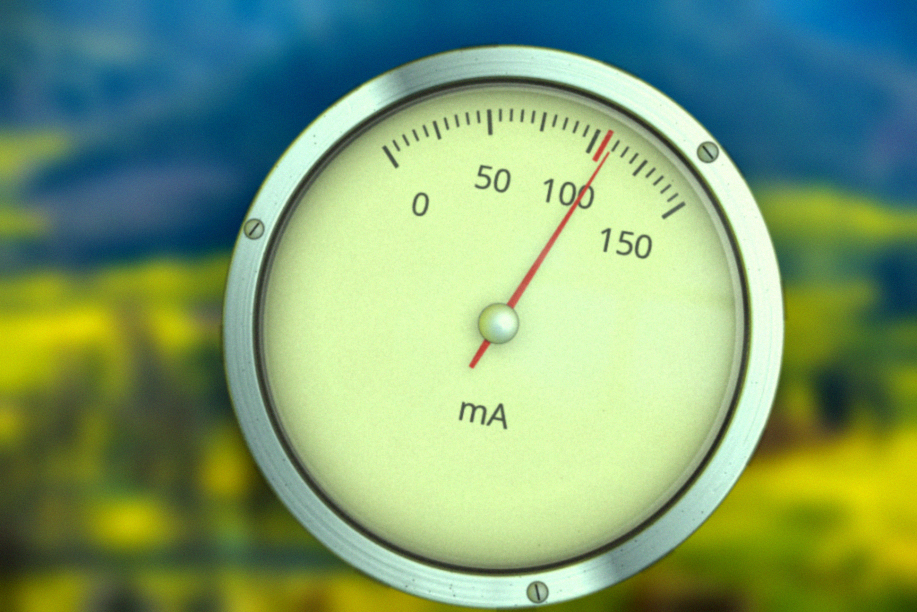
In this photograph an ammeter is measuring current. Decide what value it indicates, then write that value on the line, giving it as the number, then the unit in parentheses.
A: 110 (mA)
